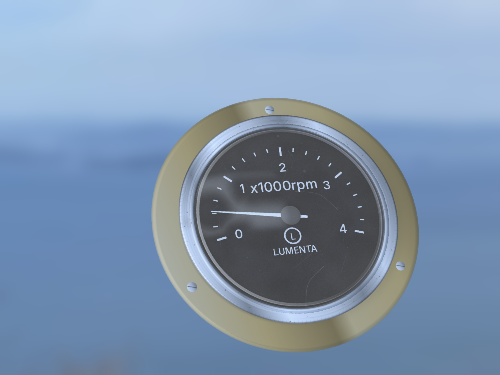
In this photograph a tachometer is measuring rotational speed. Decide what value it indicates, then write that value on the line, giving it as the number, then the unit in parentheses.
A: 400 (rpm)
